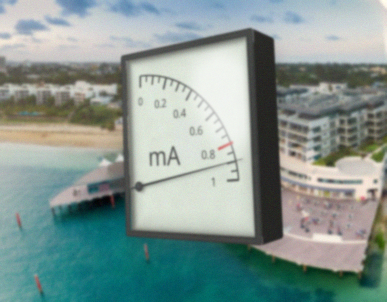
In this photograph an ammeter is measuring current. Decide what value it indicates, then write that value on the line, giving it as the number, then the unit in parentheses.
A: 0.9 (mA)
